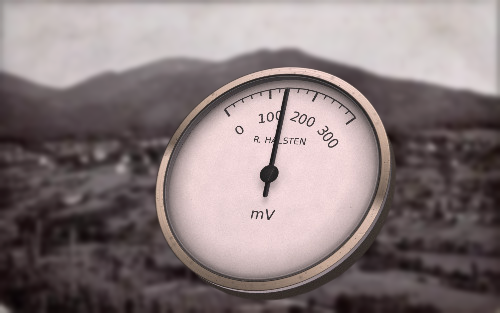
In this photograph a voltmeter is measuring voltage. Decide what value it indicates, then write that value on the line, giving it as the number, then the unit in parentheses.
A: 140 (mV)
